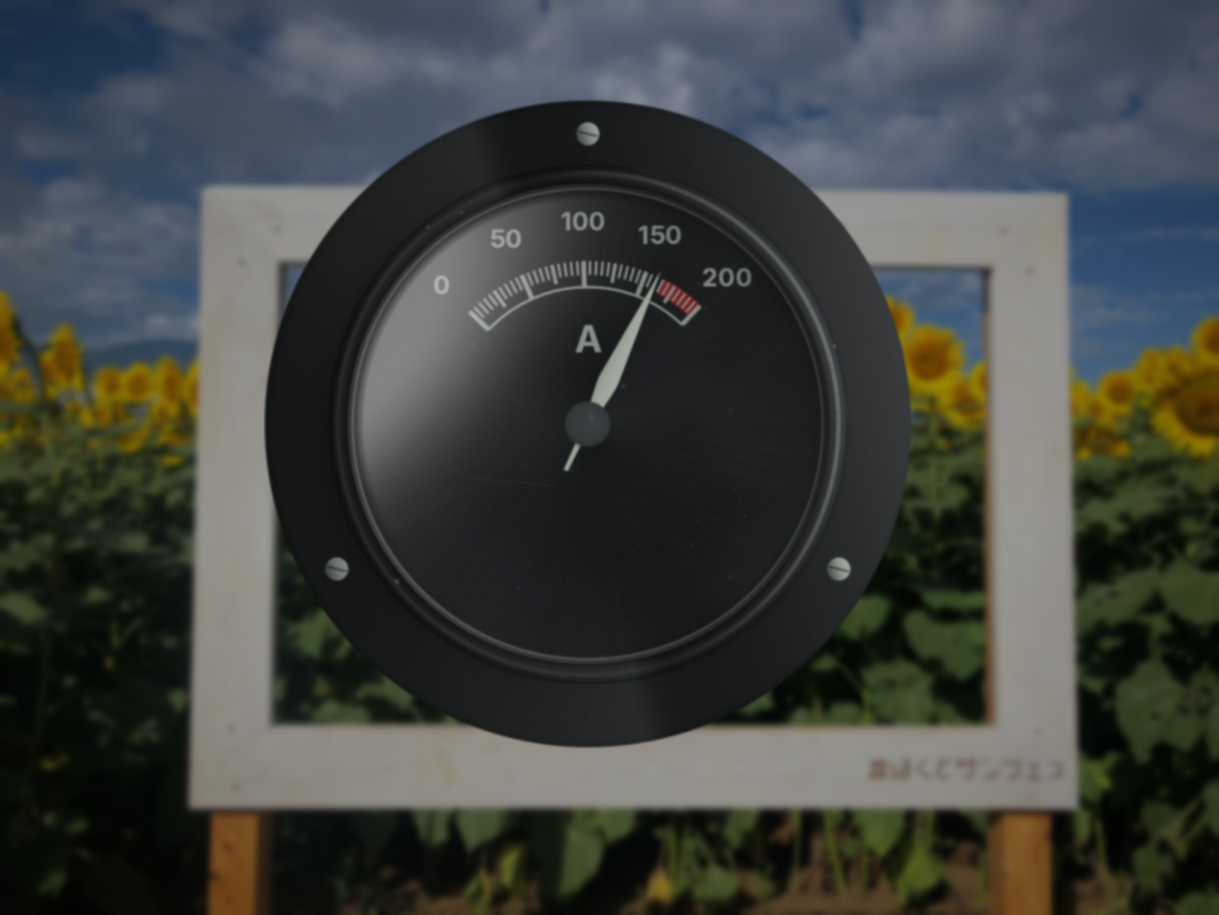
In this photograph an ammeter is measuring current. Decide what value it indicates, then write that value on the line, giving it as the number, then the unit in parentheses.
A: 160 (A)
